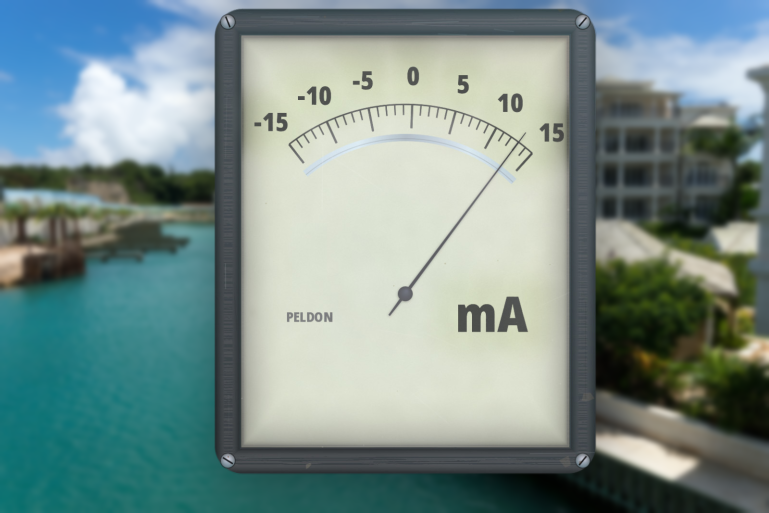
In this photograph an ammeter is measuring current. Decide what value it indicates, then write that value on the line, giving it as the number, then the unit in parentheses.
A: 13 (mA)
